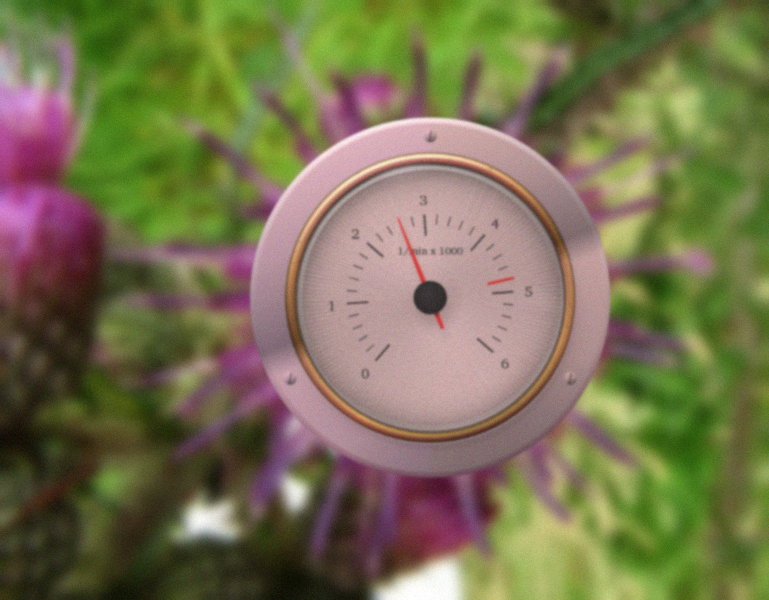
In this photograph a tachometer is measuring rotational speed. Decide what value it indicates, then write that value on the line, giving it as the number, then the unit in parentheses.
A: 2600 (rpm)
